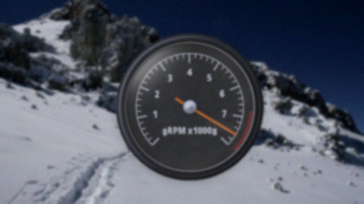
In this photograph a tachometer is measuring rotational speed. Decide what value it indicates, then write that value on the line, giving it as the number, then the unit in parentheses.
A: 7600 (rpm)
